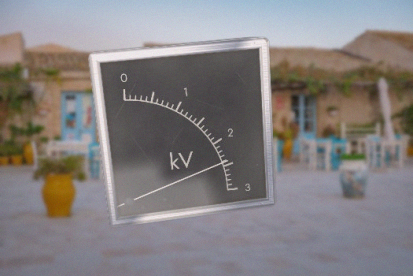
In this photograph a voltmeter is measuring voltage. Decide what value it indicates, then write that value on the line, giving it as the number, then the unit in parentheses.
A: 2.4 (kV)
